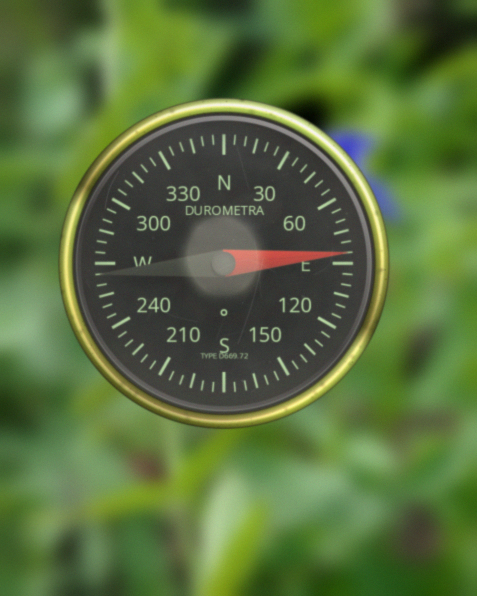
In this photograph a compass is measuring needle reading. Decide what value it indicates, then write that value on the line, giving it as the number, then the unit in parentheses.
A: 85 (°)
